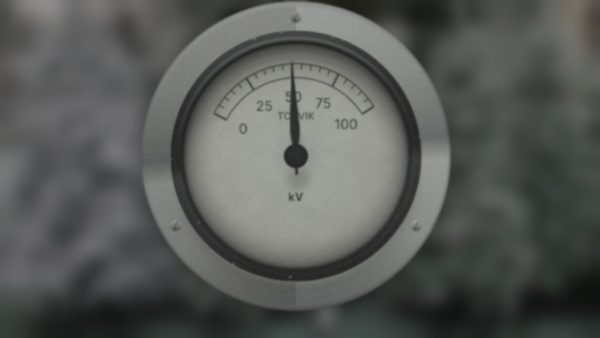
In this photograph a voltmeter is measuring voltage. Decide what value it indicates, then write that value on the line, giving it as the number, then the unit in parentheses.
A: 50 (kV)
